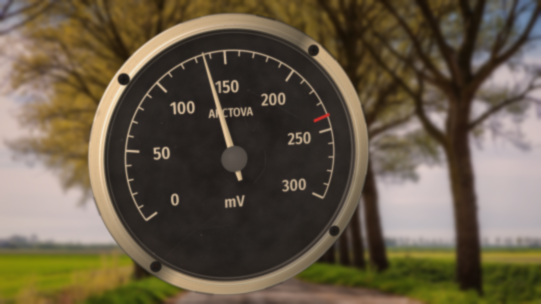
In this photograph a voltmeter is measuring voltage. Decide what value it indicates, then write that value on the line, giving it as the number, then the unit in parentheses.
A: 135 (mV)
